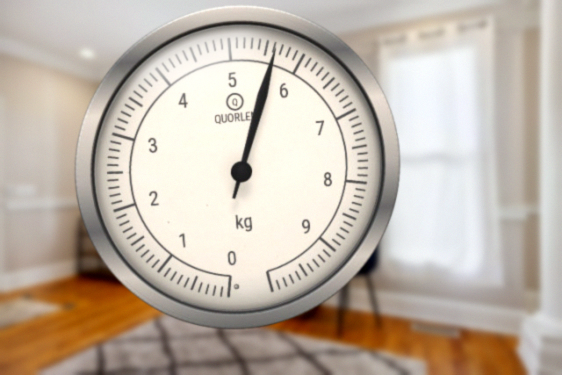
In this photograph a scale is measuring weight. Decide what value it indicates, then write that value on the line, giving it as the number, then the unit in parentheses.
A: 5.6 (kg)
